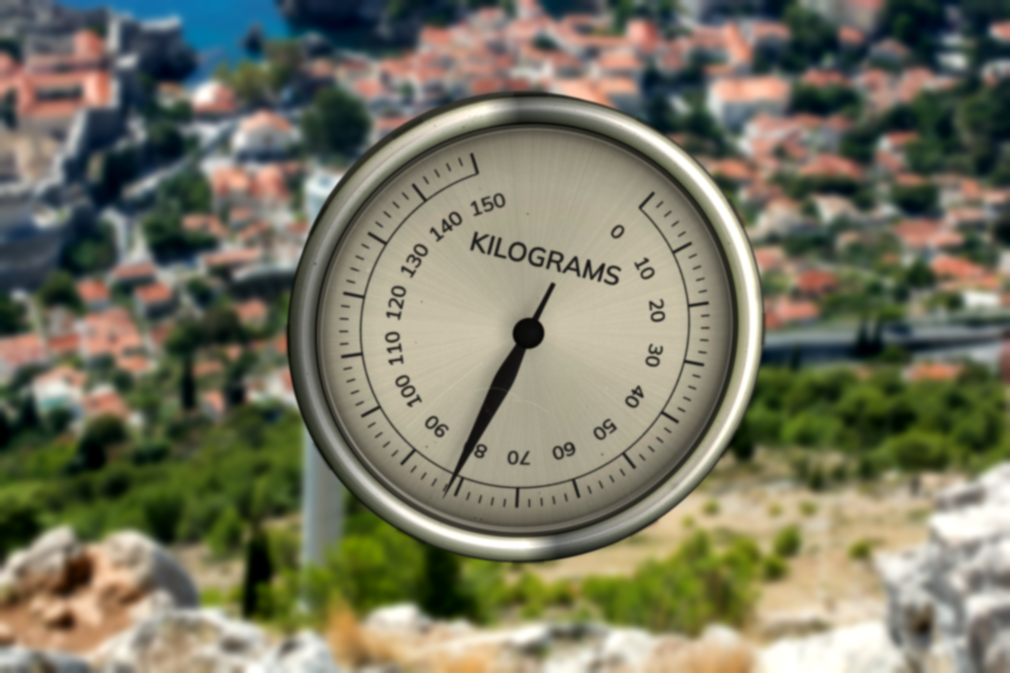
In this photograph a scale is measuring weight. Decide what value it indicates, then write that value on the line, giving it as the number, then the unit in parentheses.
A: 82 (kg)
